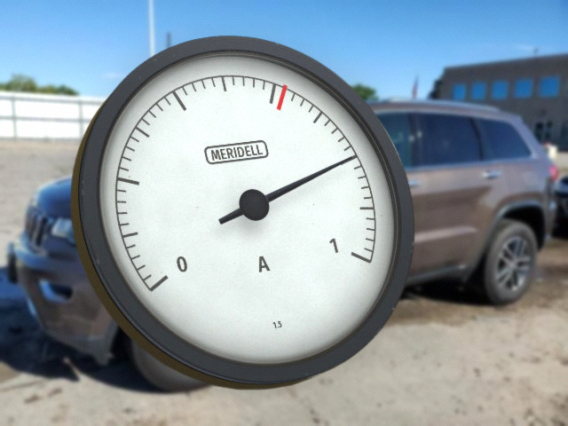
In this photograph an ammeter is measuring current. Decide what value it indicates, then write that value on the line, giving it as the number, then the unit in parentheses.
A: 0.8 (A)
